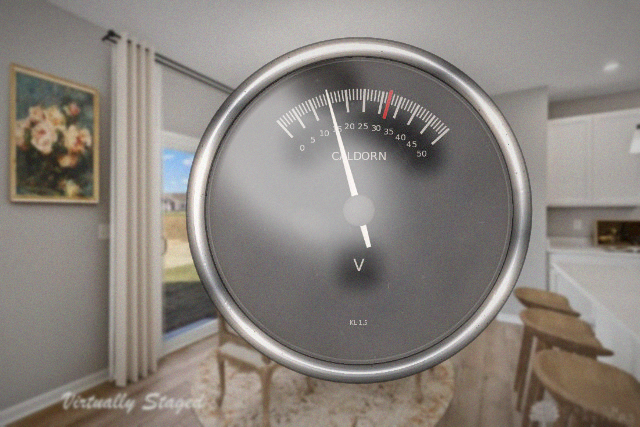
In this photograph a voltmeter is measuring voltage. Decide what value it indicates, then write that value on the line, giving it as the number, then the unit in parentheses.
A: 15 (V)
